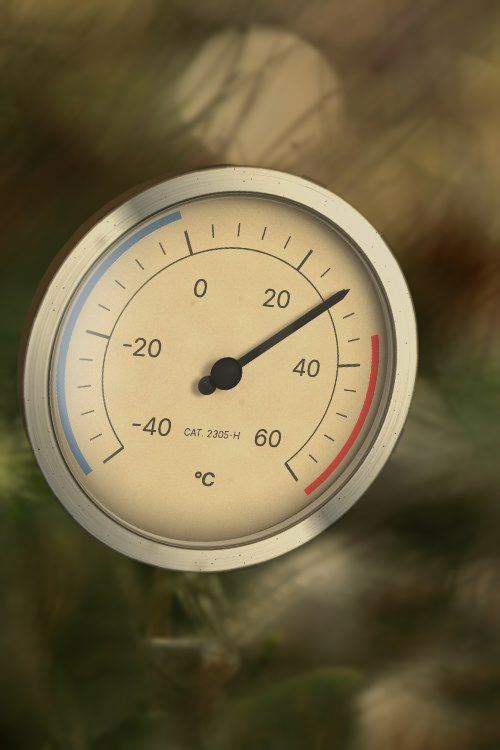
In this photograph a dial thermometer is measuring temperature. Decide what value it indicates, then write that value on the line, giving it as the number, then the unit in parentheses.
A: 28 (°C)
